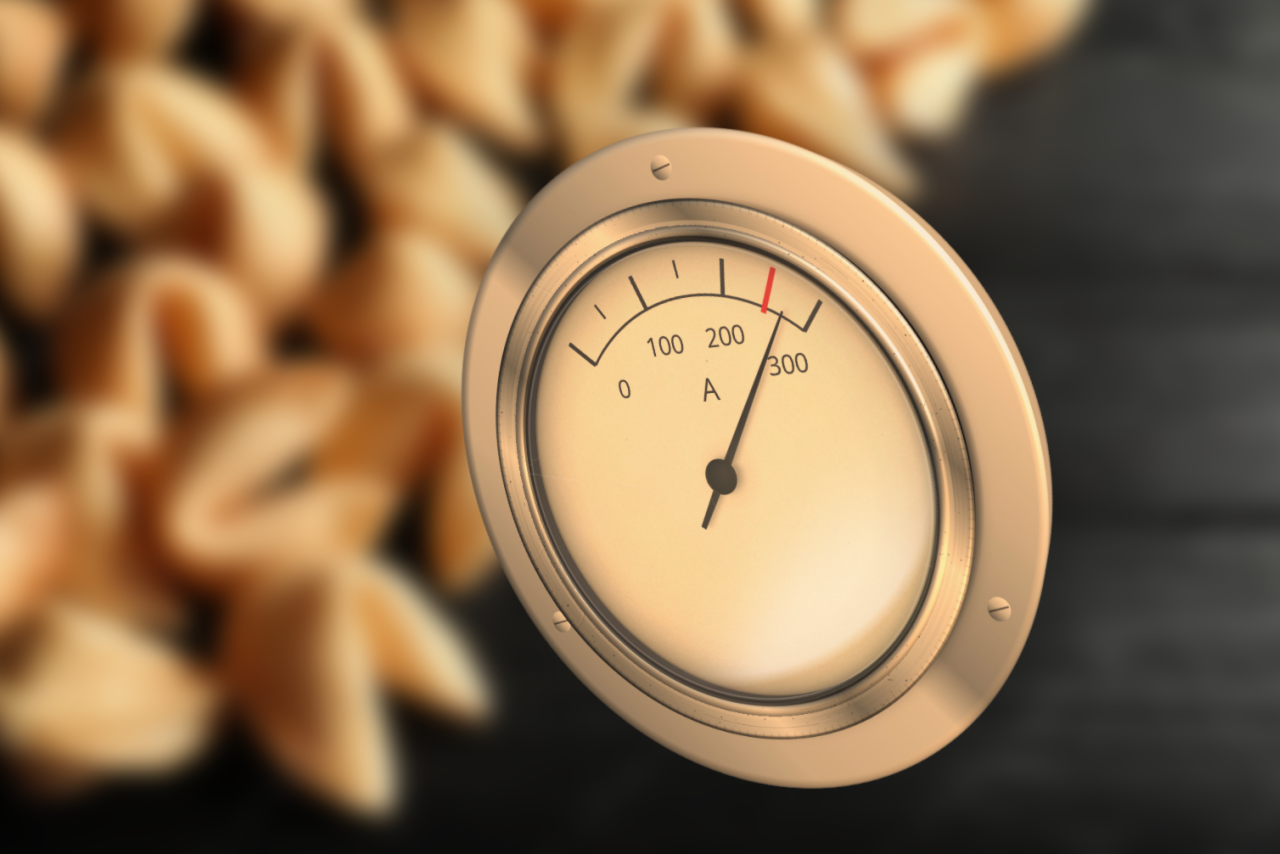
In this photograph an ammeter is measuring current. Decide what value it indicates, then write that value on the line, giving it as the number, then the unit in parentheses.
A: 275 (A)
